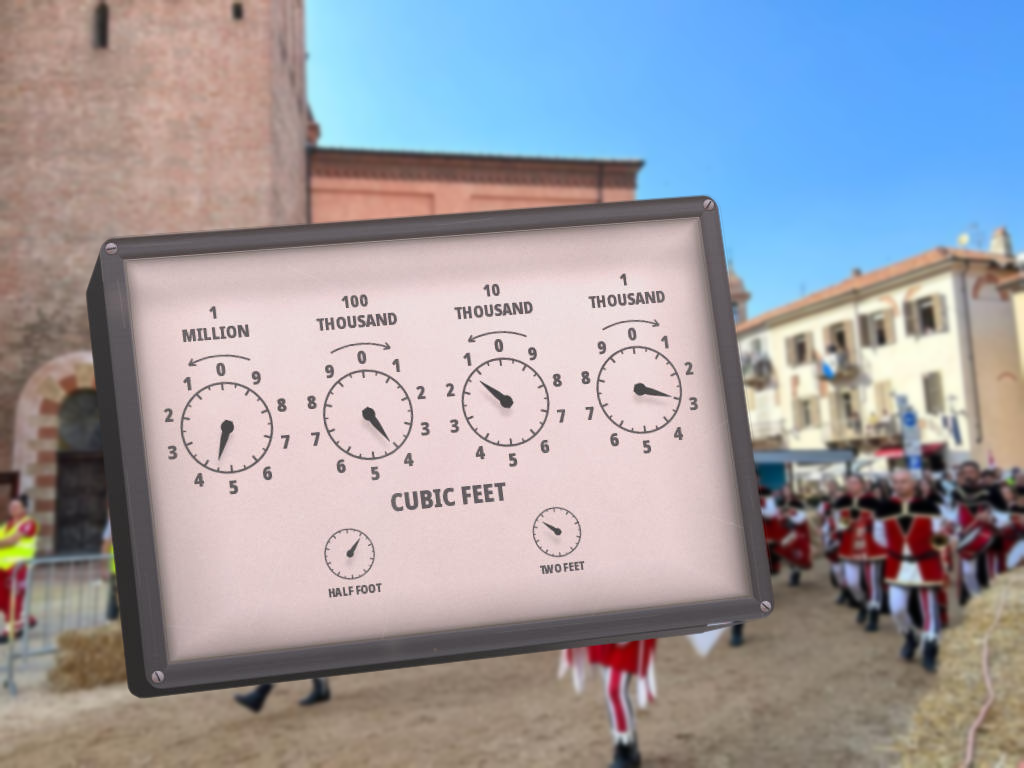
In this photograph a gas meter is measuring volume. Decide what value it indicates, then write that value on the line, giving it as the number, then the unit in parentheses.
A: 441300 (ft³)
